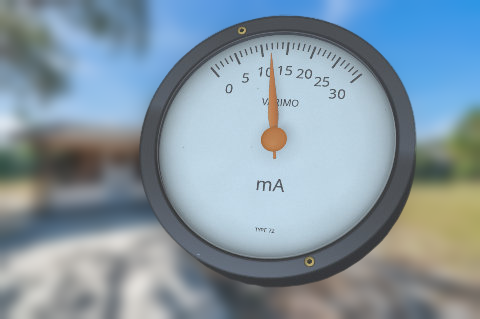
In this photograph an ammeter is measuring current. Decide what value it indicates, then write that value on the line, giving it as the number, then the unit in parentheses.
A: 12 (mA)
